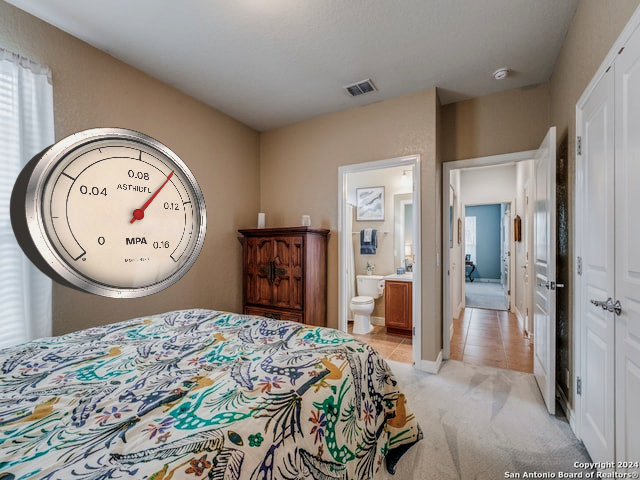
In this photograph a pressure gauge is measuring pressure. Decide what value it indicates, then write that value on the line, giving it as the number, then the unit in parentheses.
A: 0.1 (MPa)
